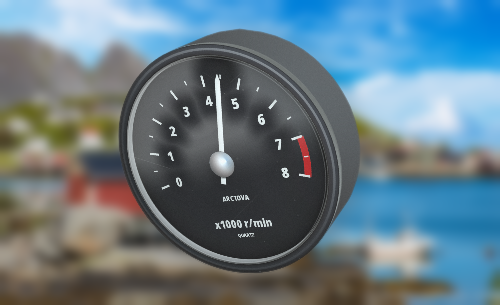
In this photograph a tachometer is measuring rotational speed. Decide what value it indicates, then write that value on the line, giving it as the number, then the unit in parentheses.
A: 4500 (rpm)
